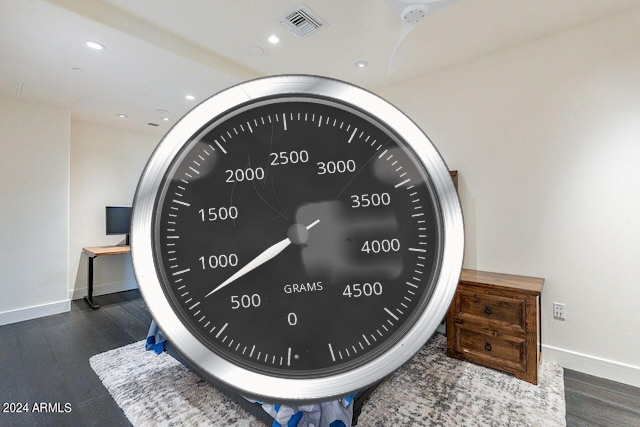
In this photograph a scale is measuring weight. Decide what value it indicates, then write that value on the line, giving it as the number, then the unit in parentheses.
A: 750 (g)
